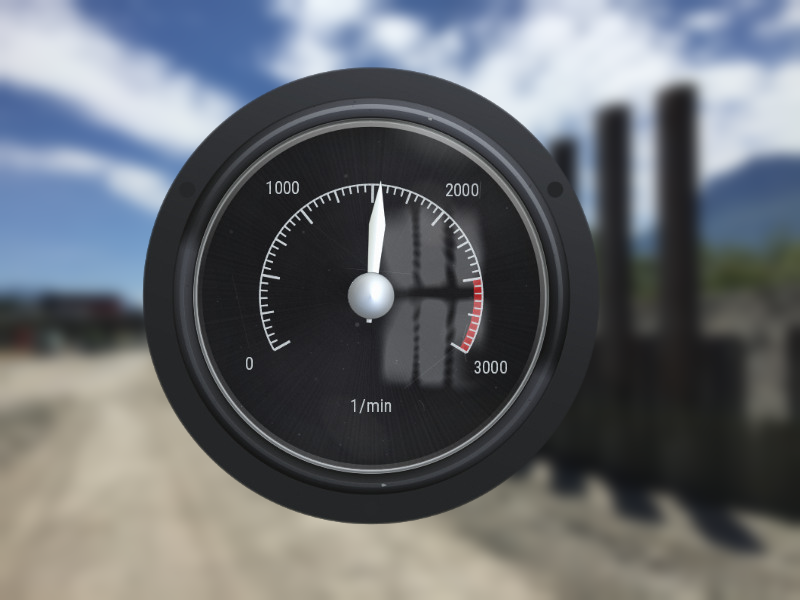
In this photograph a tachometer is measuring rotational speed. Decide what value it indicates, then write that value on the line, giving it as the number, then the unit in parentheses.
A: 1550 (rpm)
